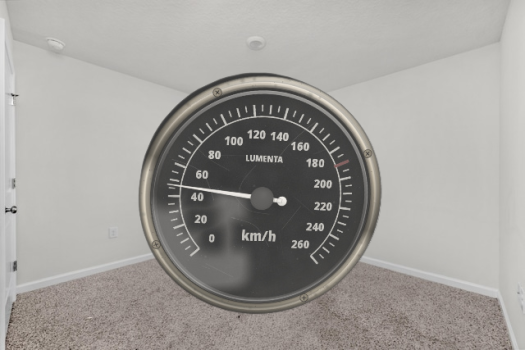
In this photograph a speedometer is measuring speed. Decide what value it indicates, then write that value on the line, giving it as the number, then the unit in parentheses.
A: 47.5 (km/h)
